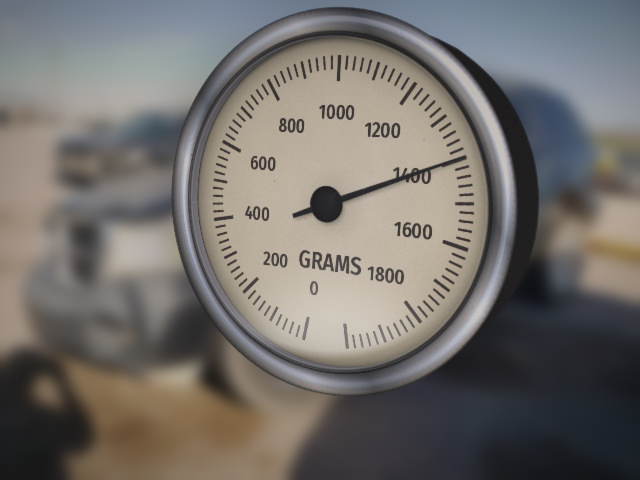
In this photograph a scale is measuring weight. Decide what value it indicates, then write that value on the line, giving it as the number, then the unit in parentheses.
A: 1400 (g)
